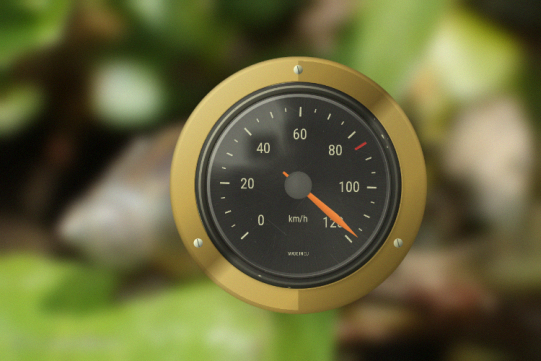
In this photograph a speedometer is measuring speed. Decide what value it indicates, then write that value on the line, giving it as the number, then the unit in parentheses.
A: 117.5 (km/h)
